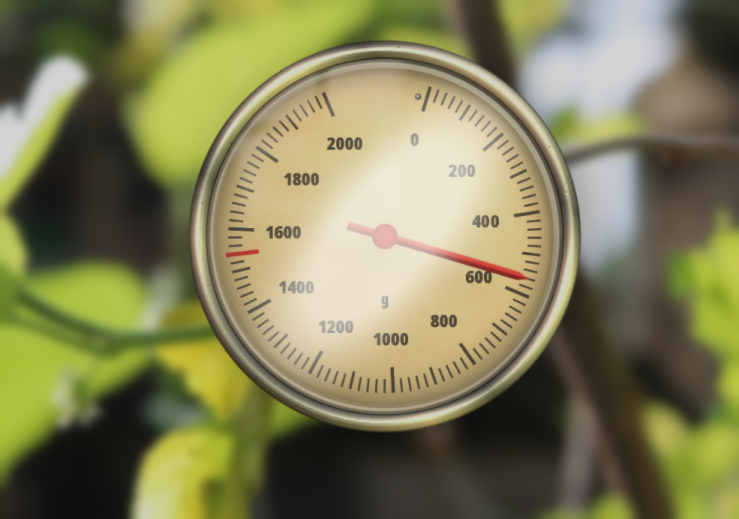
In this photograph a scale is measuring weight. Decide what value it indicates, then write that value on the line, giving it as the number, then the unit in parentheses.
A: 560 (g)
